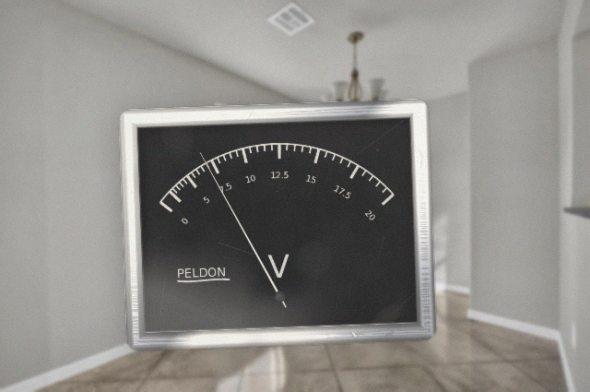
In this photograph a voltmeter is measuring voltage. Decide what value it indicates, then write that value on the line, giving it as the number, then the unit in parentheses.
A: 7 (V)
